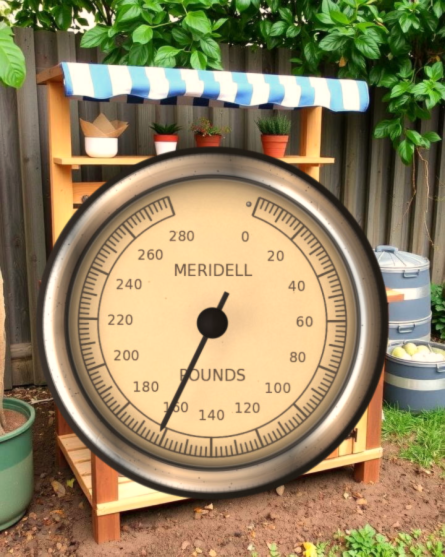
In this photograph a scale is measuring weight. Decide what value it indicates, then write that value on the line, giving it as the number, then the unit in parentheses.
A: 162 (lb)
